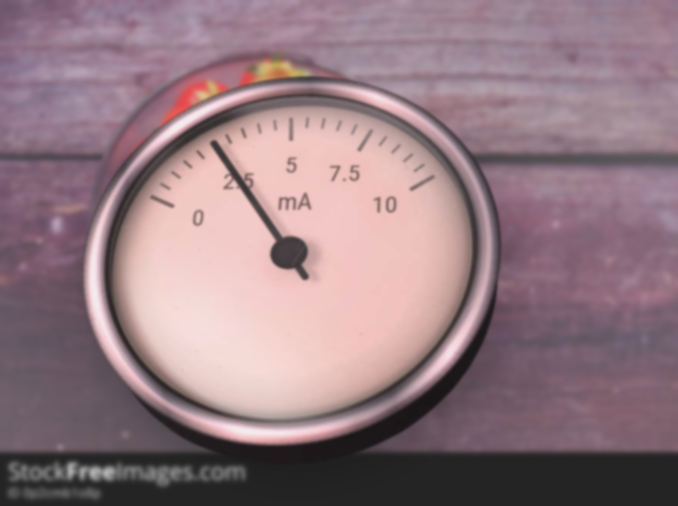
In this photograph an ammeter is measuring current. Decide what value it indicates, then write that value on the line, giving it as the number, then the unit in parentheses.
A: 2.5 (mA)
